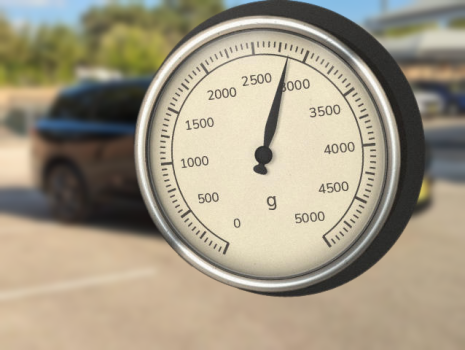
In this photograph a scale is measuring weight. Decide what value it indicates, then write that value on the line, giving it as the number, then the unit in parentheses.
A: 2850 (g)
